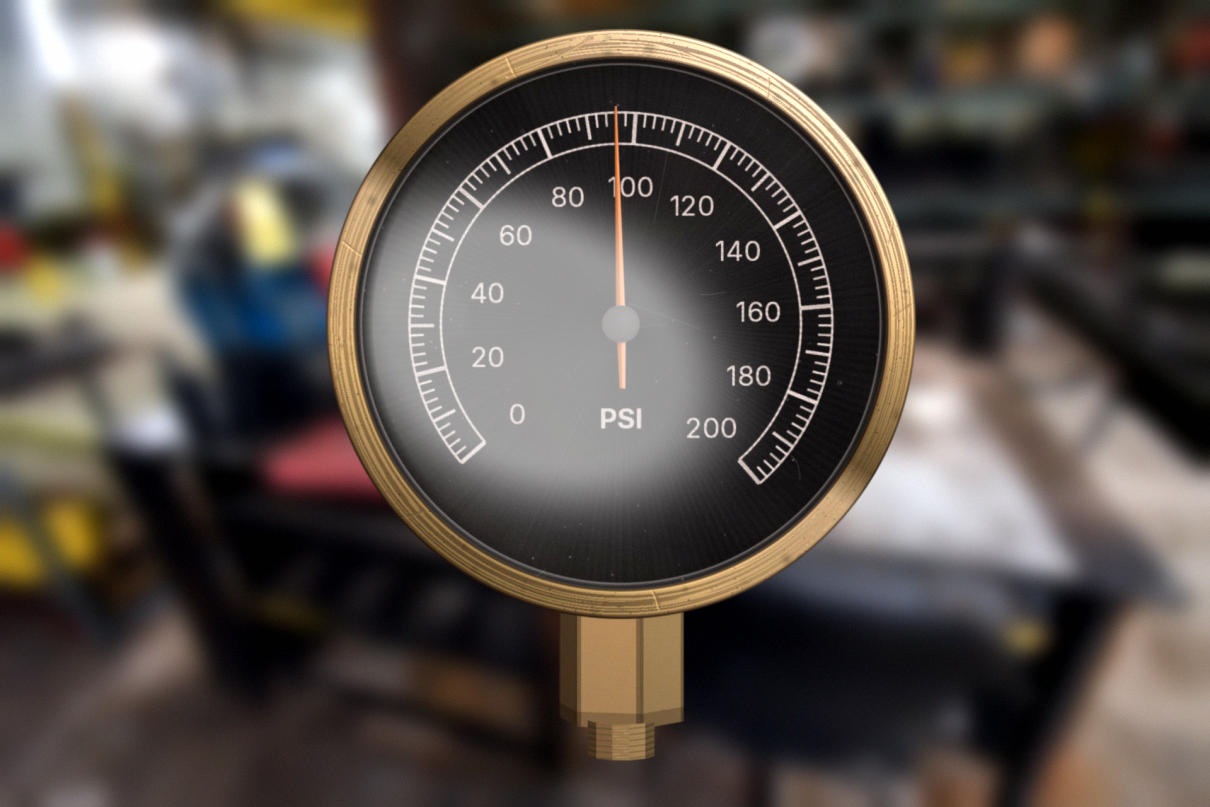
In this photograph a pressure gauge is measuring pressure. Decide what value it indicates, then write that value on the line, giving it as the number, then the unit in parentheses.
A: 96 (psi)
